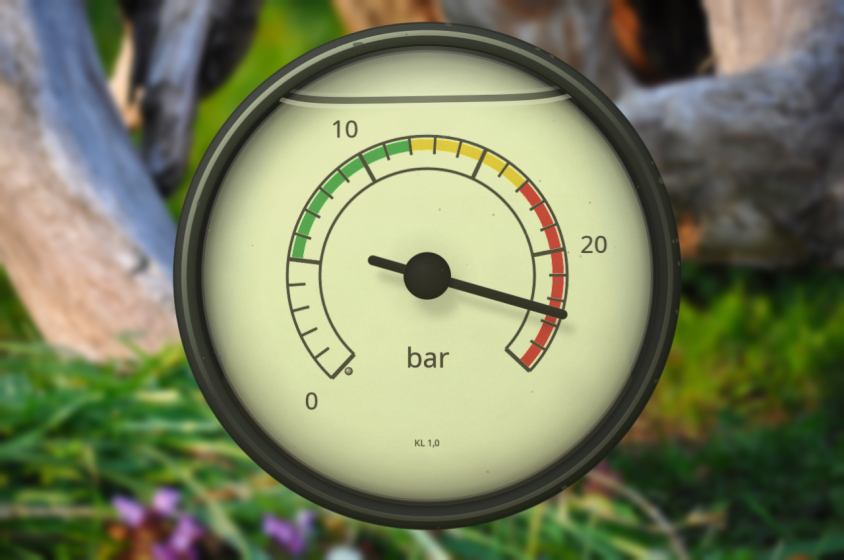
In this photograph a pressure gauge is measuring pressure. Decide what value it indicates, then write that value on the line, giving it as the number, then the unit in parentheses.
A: 22.5 (bar)
